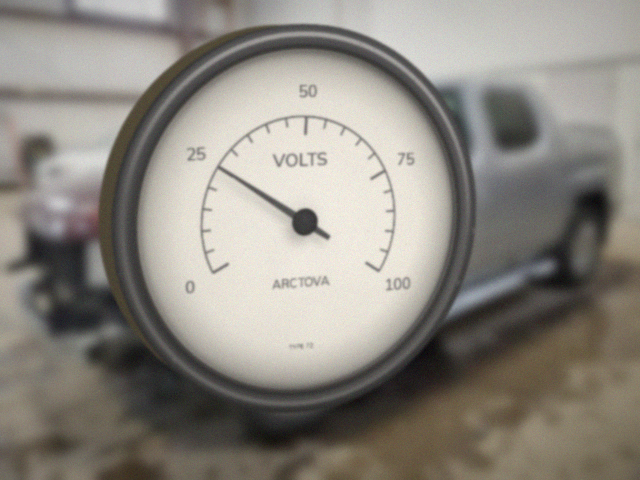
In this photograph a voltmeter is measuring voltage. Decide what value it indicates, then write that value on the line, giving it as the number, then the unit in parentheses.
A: 25 (V)
